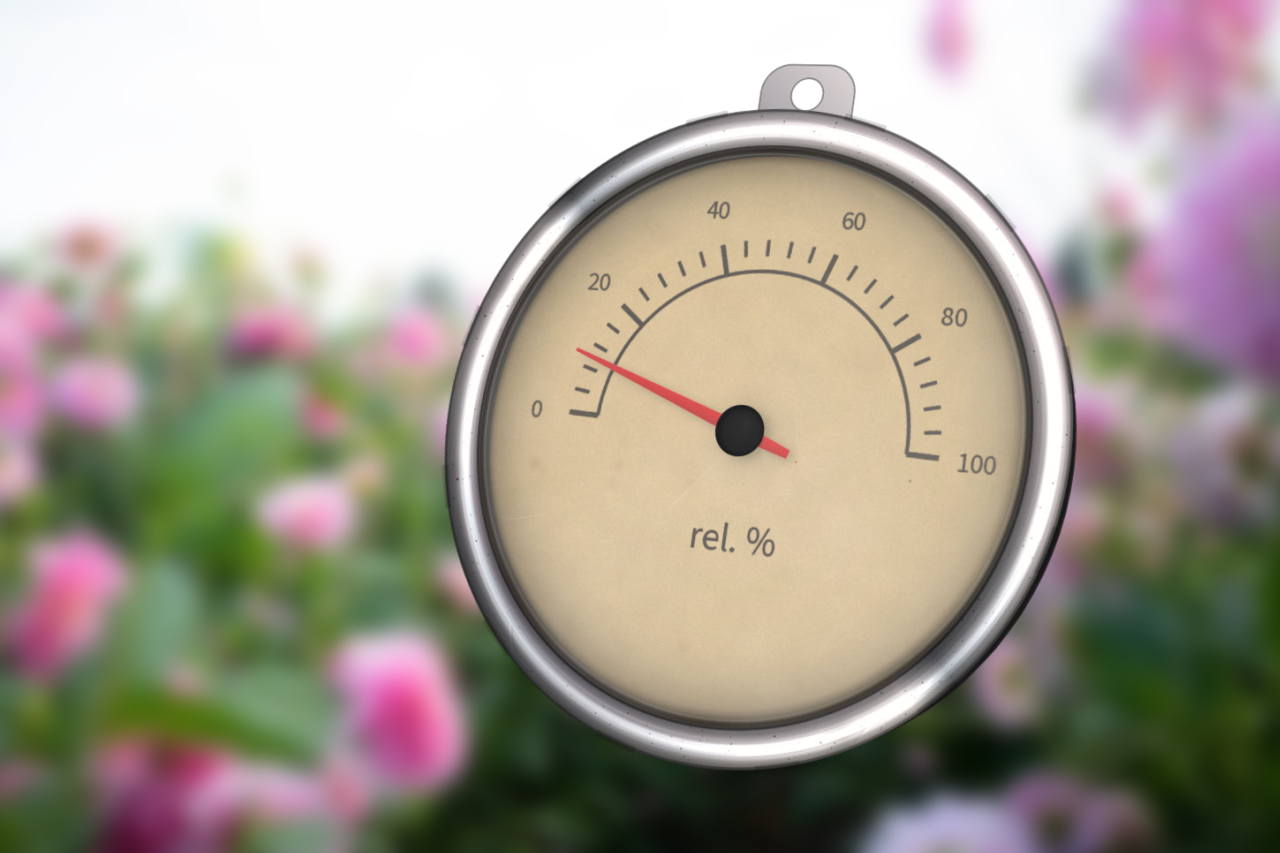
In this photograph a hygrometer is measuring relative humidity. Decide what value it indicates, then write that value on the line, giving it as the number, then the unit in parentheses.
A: 10 (%)
